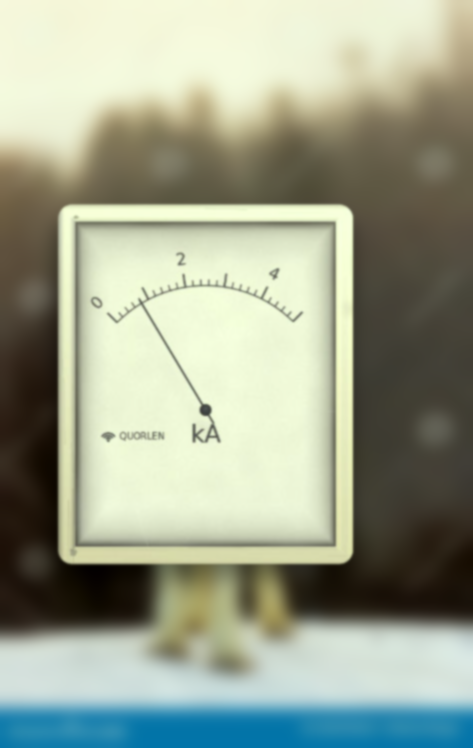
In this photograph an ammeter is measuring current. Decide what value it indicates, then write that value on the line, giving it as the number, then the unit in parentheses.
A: 0.8 (kA)
